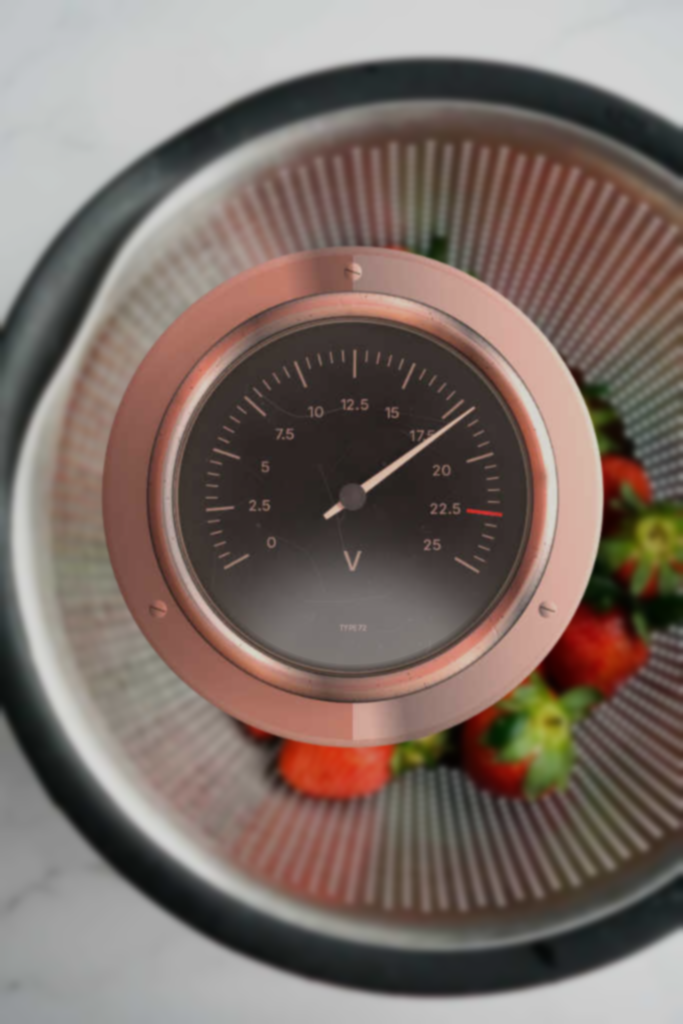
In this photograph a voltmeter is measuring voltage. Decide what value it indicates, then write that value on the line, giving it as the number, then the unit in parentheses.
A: 18 (V)
